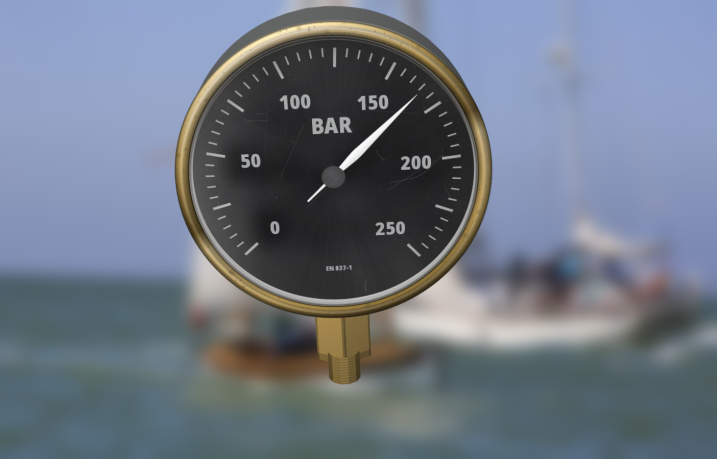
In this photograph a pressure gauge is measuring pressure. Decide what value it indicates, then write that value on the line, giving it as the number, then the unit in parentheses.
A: 165 (bar)
